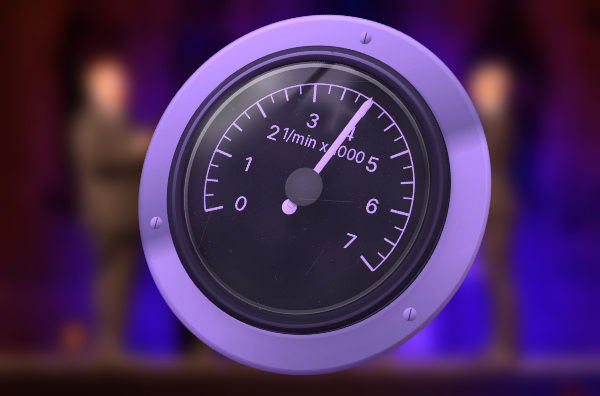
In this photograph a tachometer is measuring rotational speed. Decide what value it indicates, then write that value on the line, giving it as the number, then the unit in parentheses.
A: 4000 (rpm)
